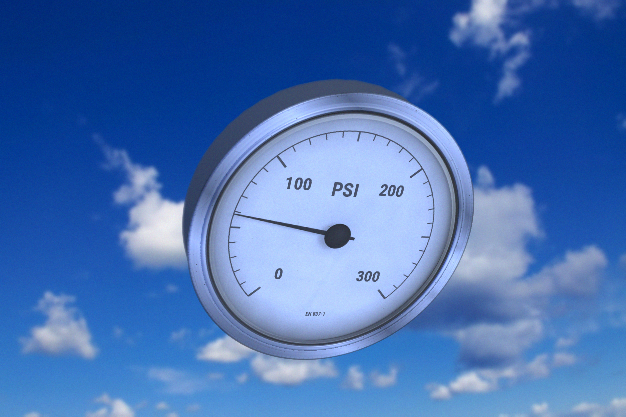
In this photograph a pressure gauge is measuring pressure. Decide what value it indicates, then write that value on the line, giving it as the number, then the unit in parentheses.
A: 60 (psi)
